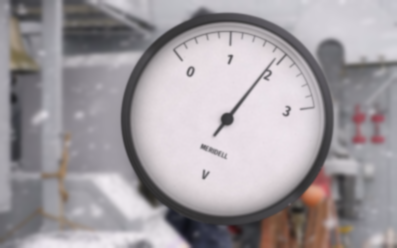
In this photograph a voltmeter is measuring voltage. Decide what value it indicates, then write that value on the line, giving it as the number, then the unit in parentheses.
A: 1.9 (V)
